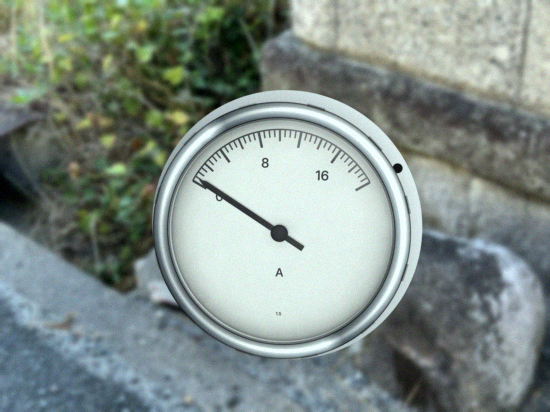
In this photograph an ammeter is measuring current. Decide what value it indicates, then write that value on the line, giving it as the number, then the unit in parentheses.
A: 0.5 (A)
